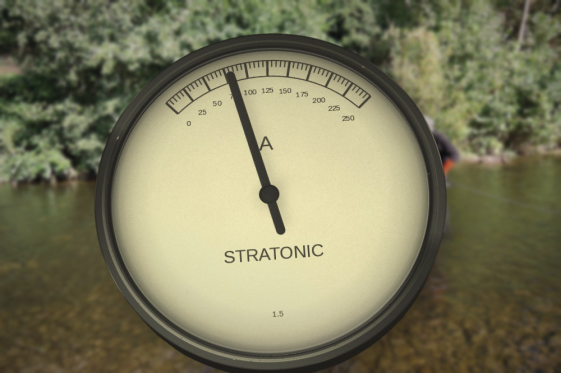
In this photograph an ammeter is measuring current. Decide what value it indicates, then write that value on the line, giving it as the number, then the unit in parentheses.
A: 80 (A)
